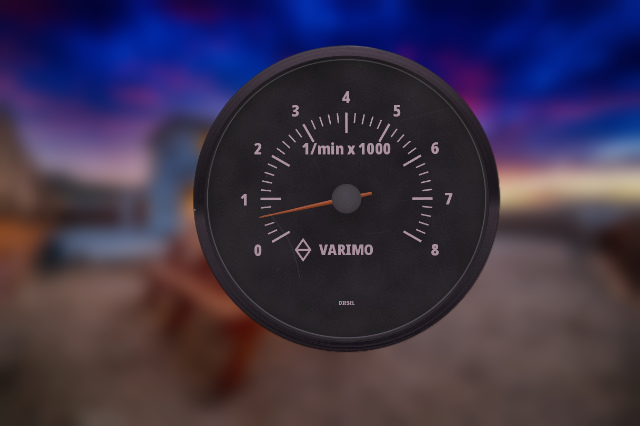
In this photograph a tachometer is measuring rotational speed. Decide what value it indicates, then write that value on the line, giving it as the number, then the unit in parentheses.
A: 600 (rpm)
